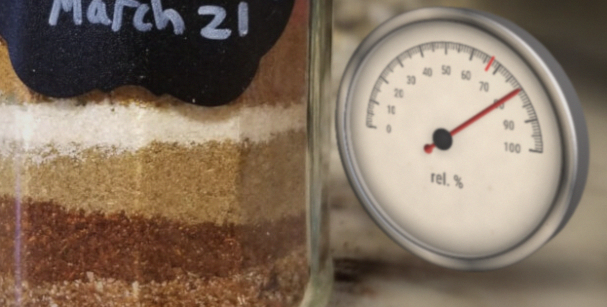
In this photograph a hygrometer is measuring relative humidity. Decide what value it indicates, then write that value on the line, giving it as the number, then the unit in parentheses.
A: 80 (%)
